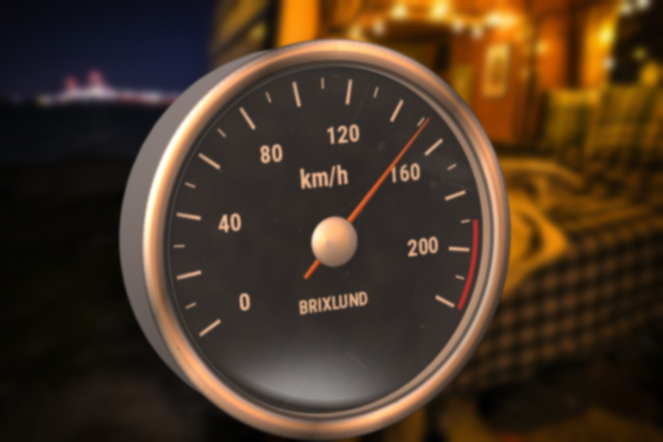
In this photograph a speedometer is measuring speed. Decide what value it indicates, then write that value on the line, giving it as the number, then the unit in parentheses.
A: 150 (km/h)
